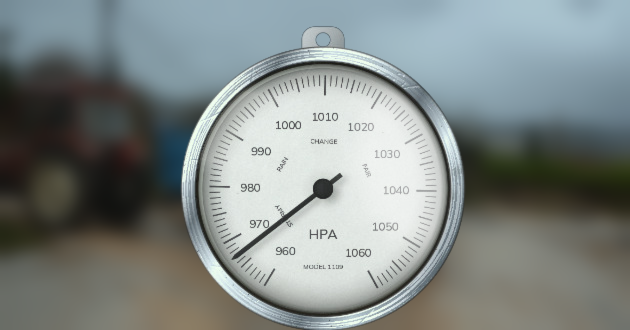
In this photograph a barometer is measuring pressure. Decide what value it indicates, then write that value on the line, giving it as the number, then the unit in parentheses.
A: 967 (hPa)
